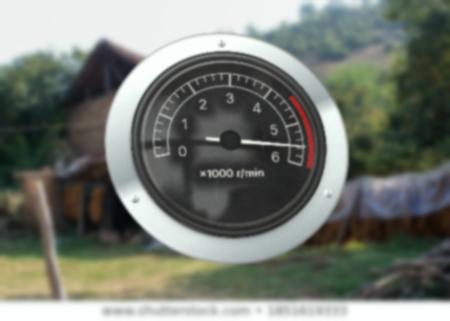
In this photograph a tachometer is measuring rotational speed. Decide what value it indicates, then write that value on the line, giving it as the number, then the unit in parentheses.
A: 5600 (rpm)
